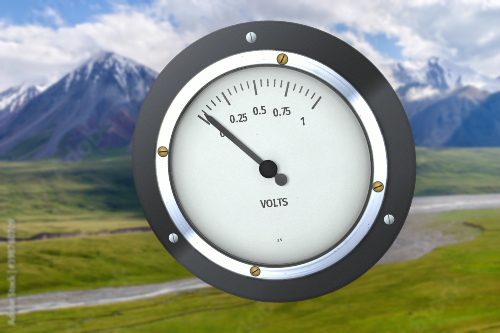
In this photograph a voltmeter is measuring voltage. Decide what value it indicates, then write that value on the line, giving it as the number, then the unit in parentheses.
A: 0.05 (V)
